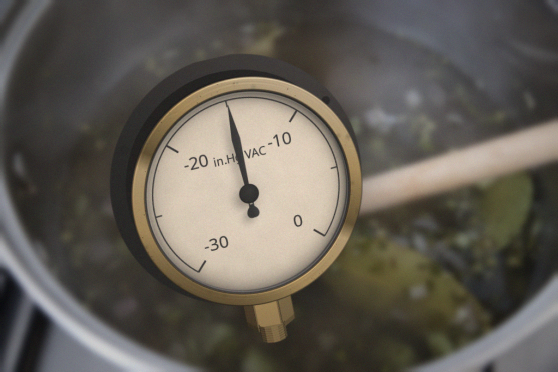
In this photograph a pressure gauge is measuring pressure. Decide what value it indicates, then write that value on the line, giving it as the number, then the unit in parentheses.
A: -15 (inHg)
